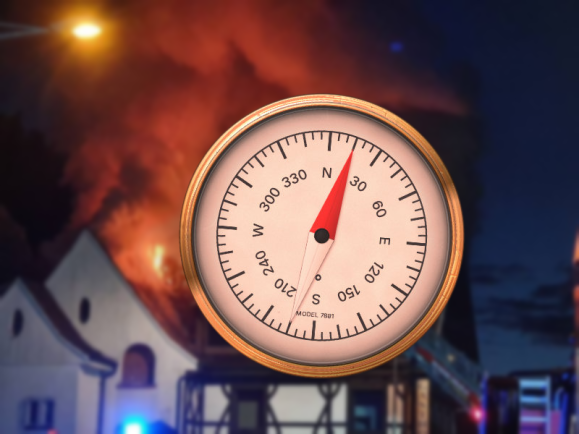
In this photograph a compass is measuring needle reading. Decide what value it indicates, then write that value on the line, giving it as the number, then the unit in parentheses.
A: 15 (°)
